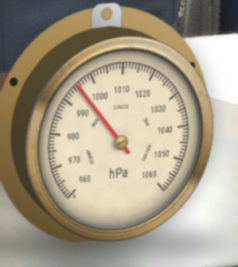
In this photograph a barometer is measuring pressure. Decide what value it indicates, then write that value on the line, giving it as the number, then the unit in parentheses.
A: 995 (hPa)
